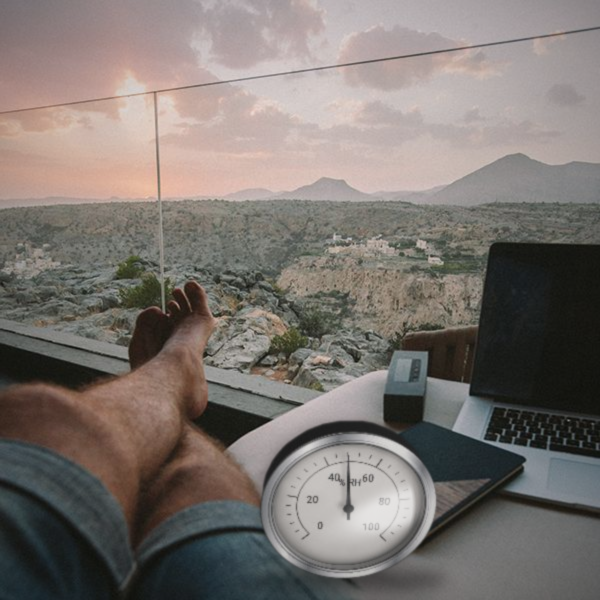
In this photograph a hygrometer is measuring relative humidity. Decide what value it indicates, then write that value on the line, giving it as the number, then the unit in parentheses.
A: 48 (%)
